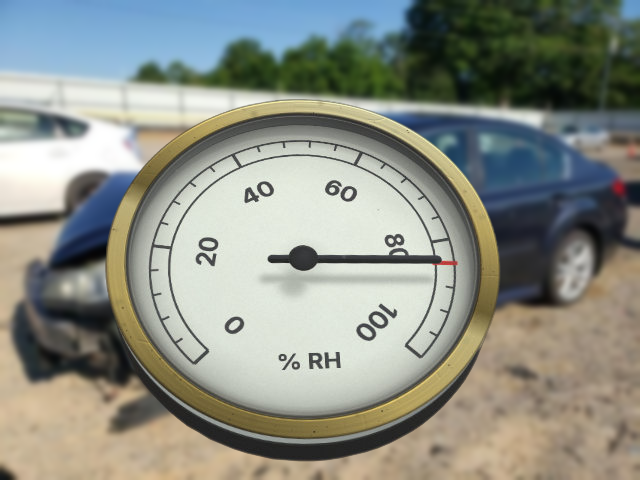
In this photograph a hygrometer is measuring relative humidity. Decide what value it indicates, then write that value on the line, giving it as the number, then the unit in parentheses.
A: 84 (%)
